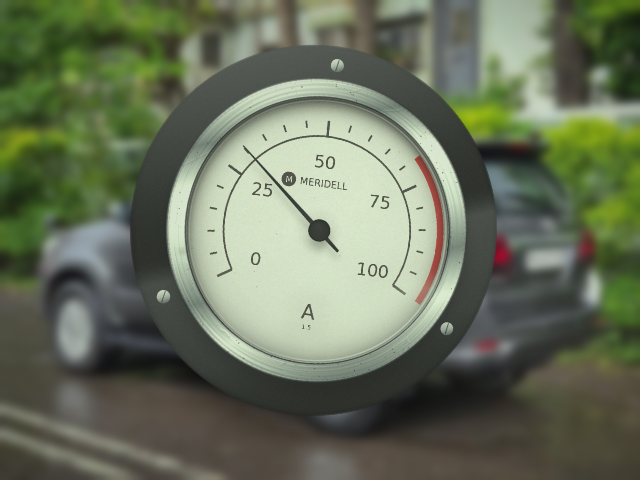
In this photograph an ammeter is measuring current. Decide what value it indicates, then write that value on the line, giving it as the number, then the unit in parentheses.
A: 30 (A)
